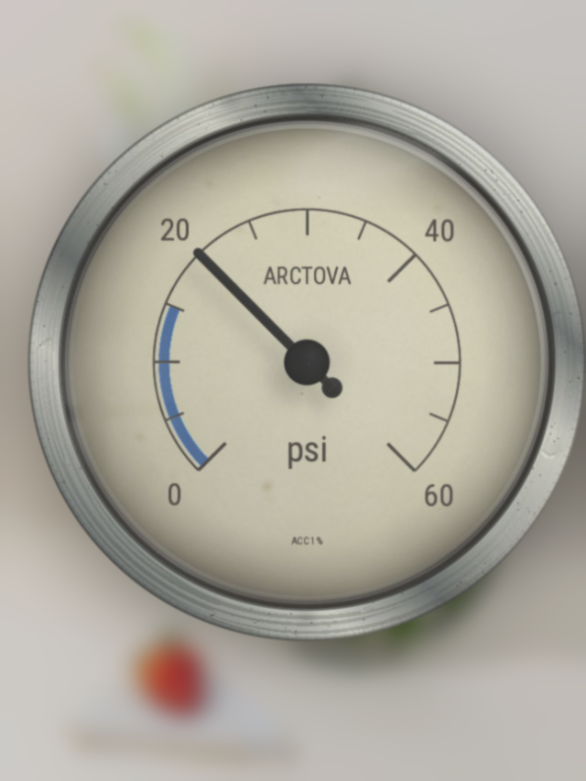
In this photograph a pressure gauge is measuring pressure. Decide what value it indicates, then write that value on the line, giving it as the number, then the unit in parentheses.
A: 20 (psi)
